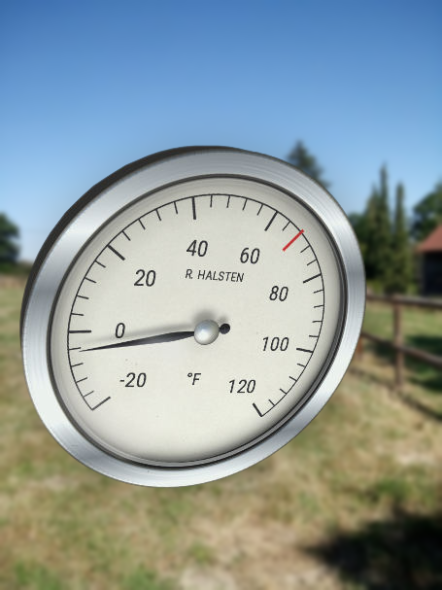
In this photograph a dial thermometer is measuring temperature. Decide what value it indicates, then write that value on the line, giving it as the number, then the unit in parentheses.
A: -4 (°F)
